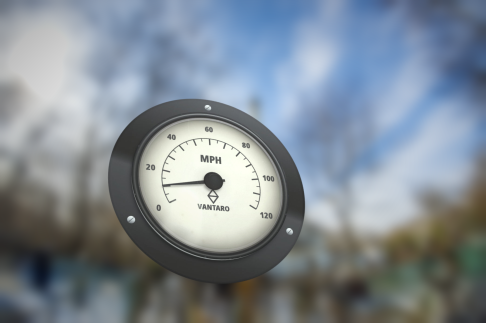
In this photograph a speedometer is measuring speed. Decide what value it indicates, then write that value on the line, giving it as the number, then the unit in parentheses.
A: 10 (mph)
